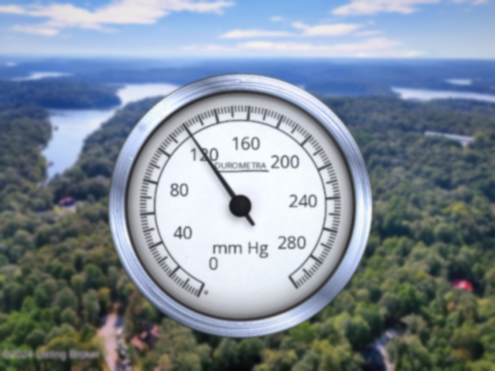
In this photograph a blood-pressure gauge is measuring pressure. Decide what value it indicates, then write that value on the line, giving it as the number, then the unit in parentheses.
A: 120 (mmHg)
